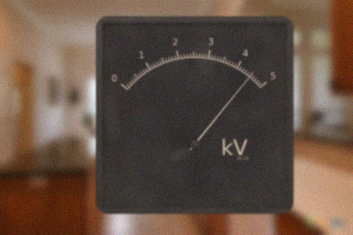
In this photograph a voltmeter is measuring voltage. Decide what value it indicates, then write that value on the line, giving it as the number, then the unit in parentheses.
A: 4.5 (kV)
